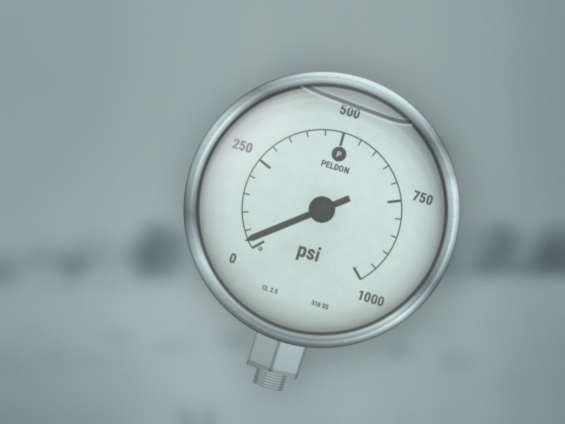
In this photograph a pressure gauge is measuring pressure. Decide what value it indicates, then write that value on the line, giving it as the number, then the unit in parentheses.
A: 25 (psi)
